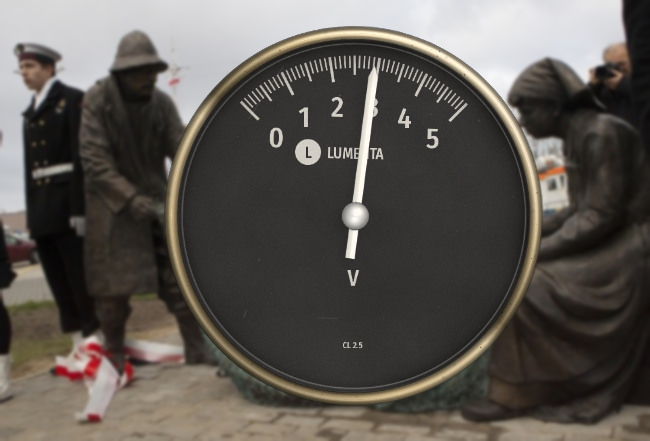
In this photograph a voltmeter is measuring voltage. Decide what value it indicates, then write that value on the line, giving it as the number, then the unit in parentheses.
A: 2.9 (V)
